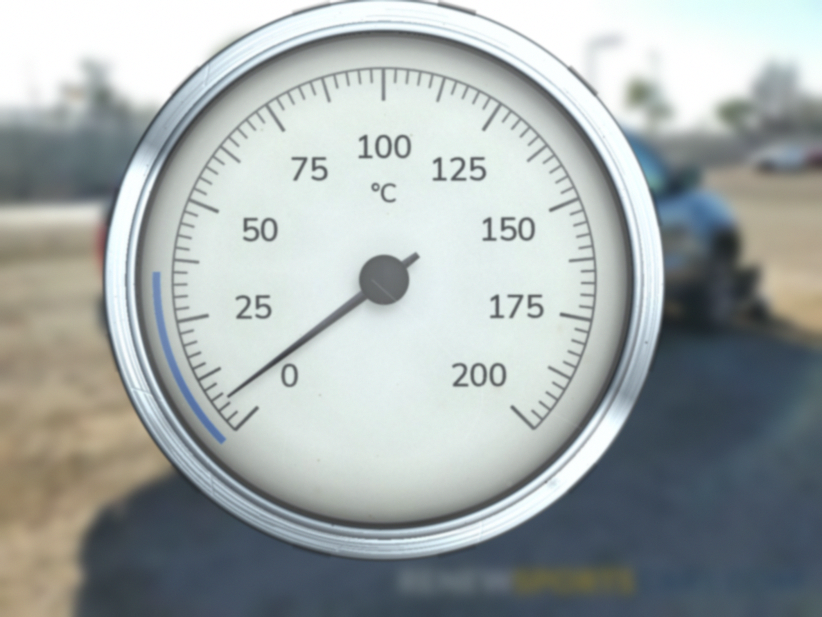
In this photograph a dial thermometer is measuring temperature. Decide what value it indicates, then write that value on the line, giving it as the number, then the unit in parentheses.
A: 6.25 (°C)
